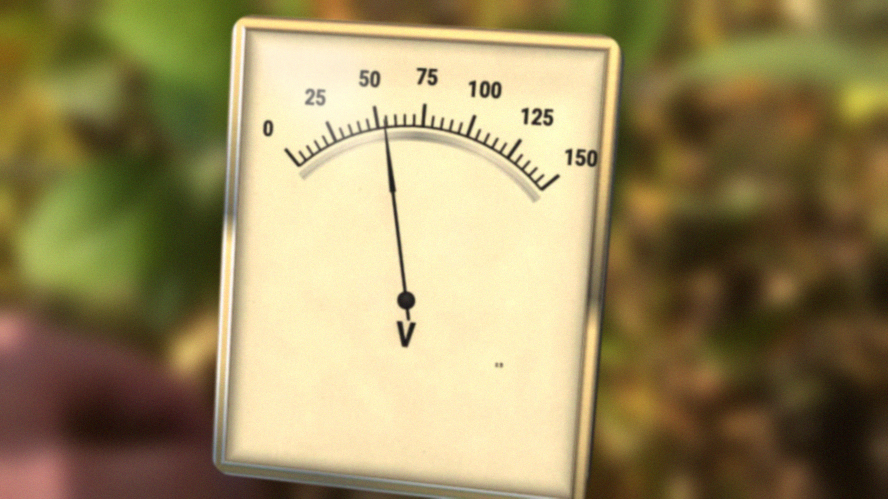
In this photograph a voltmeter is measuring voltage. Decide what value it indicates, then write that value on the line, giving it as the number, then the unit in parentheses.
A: 55 (V)
